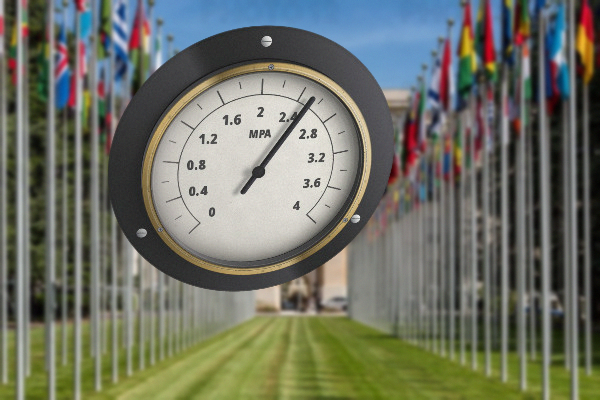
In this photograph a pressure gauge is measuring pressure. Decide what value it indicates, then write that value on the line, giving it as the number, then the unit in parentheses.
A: 2.5 (MPa)
